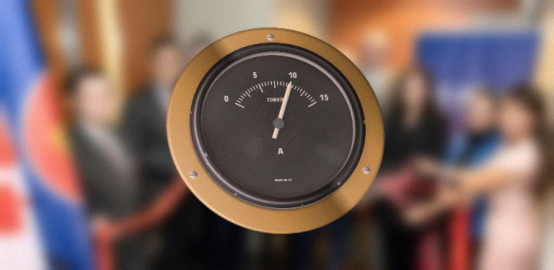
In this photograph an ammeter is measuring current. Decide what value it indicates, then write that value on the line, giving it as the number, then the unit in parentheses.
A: 10 (A)
